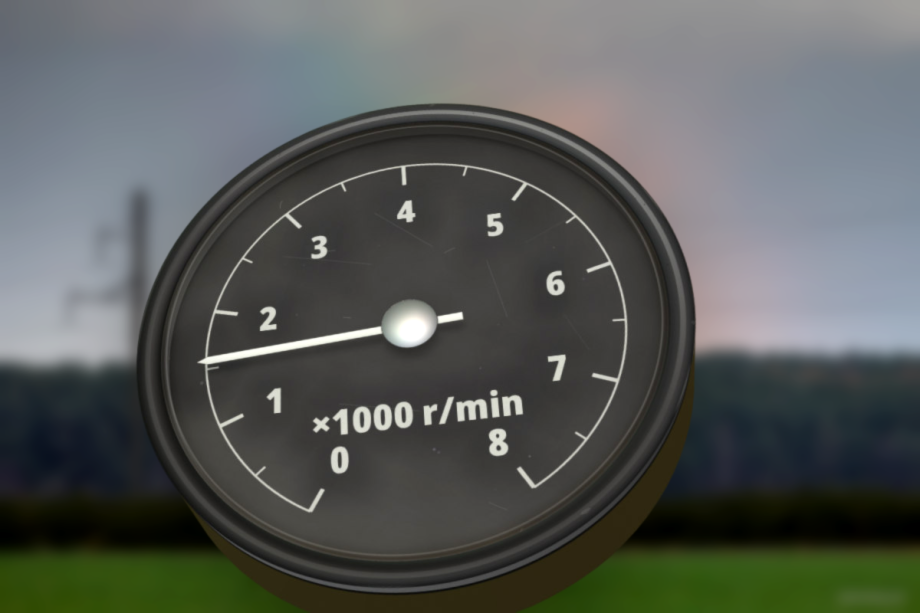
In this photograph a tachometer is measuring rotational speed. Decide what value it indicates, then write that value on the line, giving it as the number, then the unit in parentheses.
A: 1500 (rpm)
